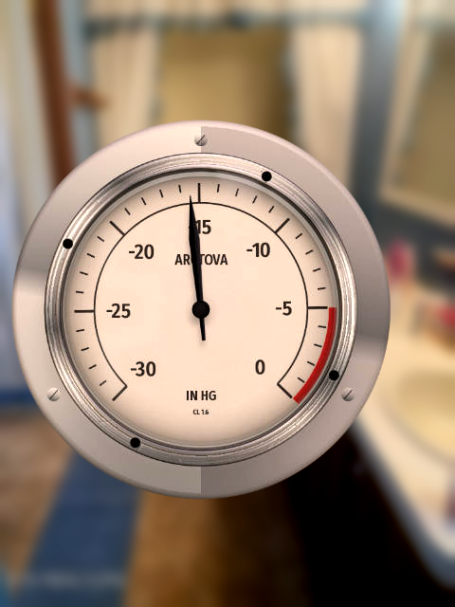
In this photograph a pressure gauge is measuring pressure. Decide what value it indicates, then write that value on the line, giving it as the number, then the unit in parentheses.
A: -15.5 (inHg)
